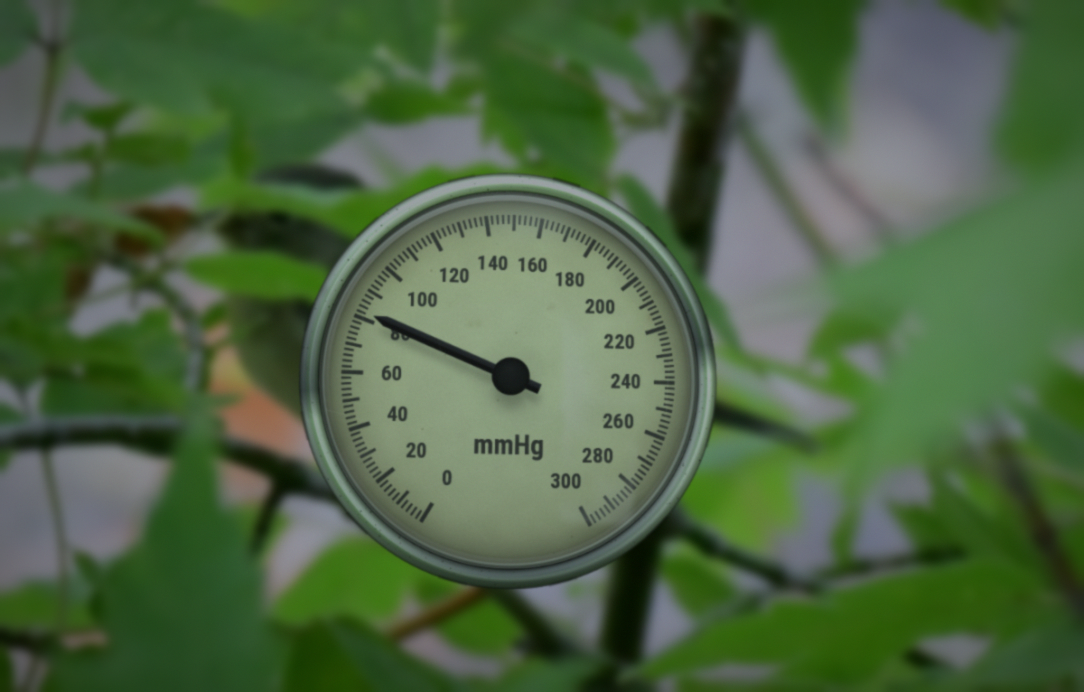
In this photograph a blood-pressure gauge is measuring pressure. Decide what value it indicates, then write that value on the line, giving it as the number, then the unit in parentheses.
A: 82 (mmHg)
